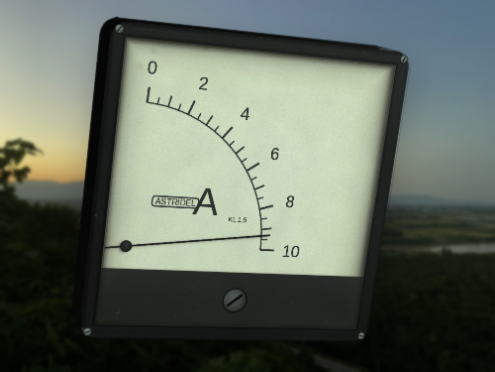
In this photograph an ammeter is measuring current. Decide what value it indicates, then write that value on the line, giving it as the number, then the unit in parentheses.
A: 9.25 (A)
